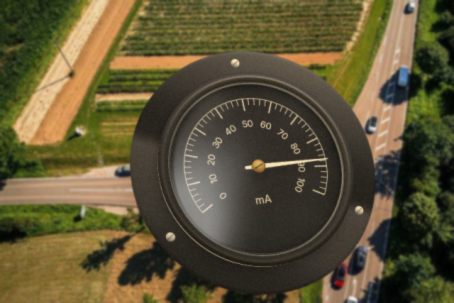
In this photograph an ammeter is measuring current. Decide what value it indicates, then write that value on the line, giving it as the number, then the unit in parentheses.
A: 88 (mA)
